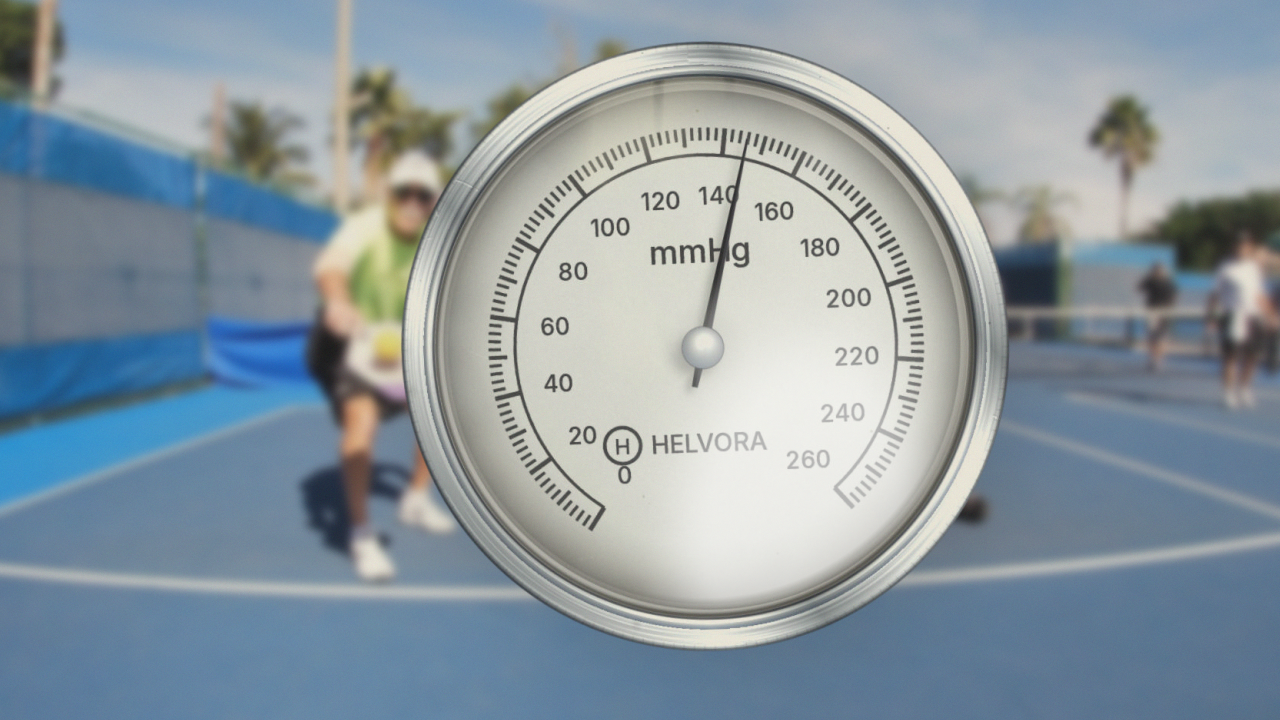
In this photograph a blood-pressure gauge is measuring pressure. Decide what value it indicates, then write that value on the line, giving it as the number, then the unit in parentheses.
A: 146 (mmHg)
